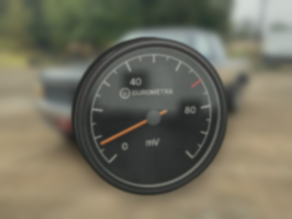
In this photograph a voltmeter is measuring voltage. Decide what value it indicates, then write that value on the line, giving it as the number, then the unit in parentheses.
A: 7.5 (mV)
